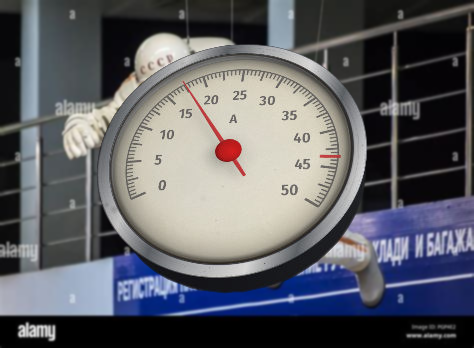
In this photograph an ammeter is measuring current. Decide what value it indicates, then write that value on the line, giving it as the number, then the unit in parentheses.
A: 17.5 (A)
